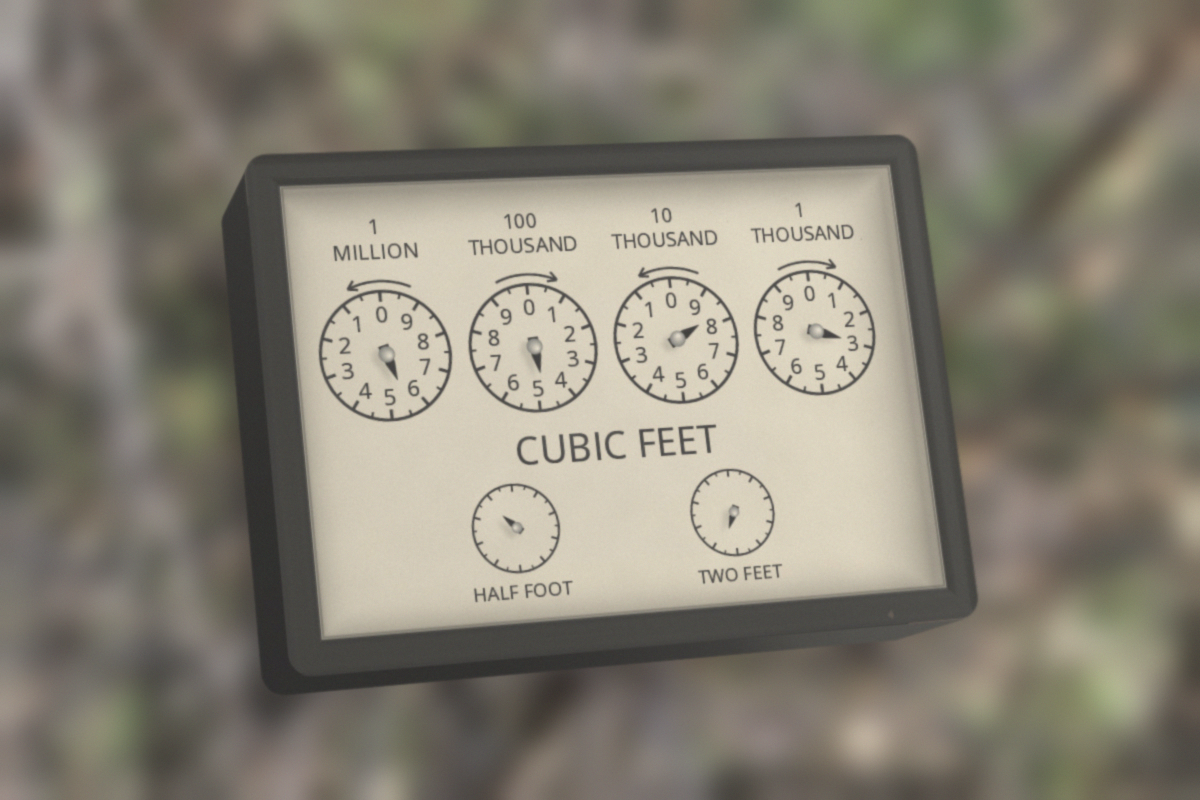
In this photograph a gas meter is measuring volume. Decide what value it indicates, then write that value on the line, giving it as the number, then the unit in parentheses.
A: 548300 (ft³)
